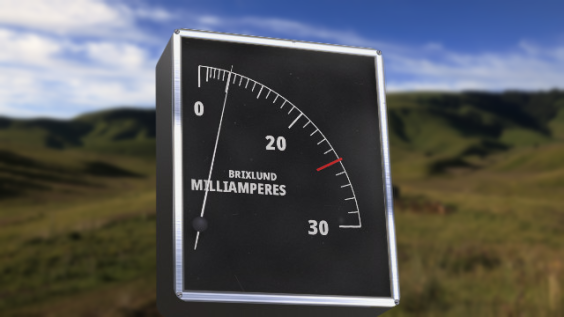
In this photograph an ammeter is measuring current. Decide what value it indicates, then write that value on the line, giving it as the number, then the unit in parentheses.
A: 10 (mA)
